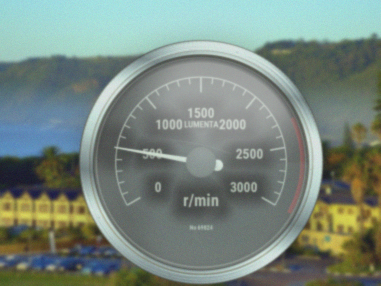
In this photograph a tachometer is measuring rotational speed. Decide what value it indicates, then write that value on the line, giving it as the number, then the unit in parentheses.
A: 500 (rpm)
